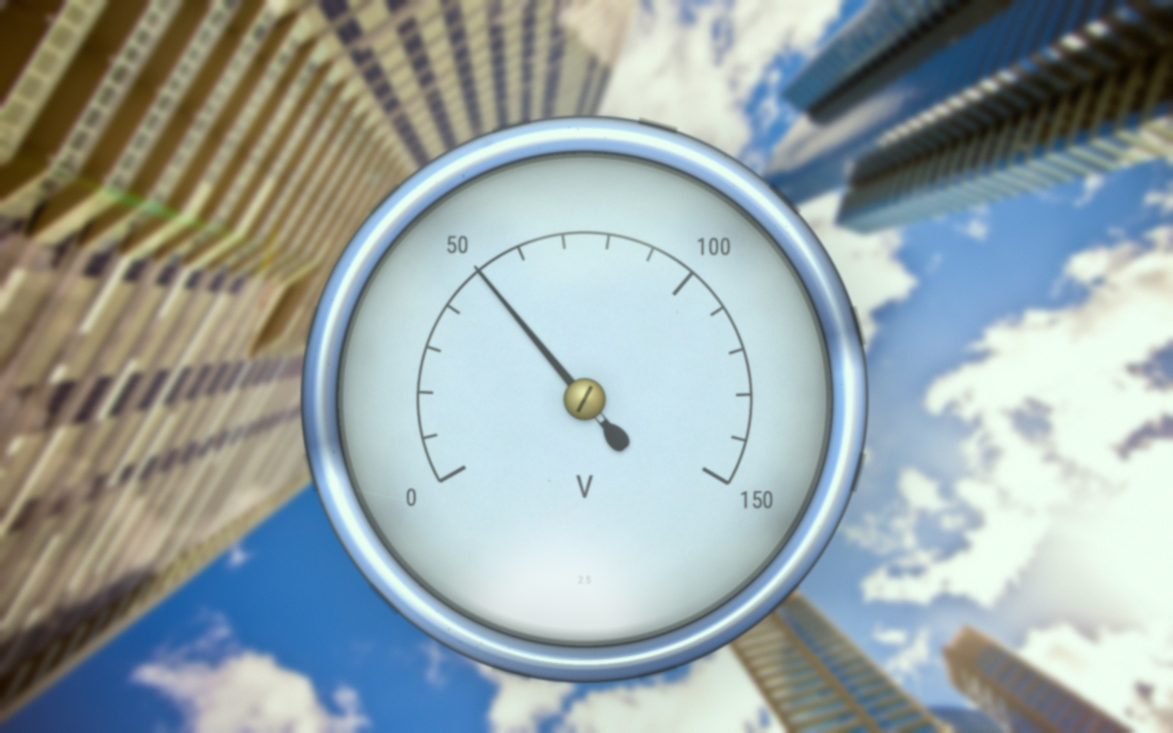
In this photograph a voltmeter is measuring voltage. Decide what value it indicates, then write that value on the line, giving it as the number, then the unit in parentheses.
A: 50 (V)
